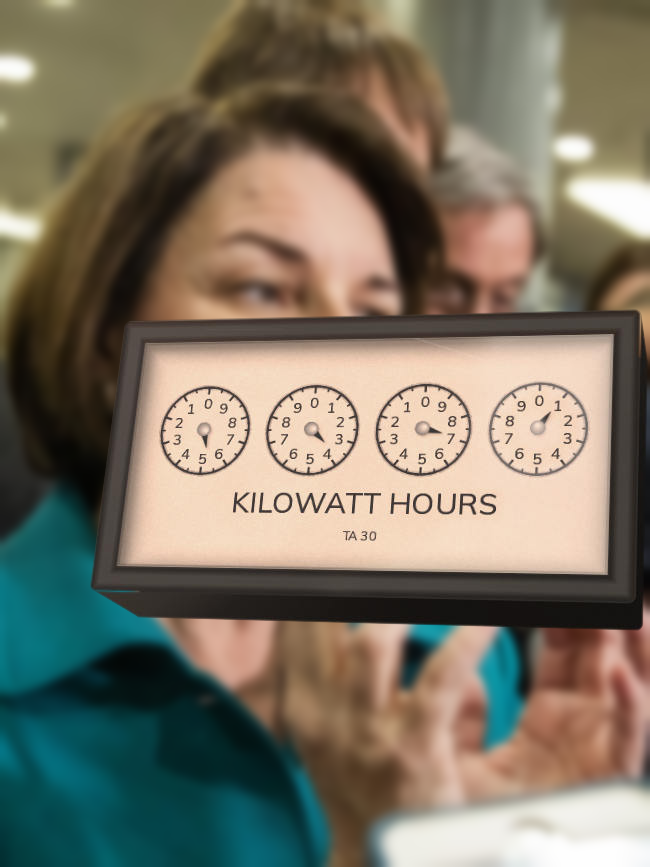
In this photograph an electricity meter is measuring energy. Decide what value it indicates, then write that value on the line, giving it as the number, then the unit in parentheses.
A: 5371 (kWh)
